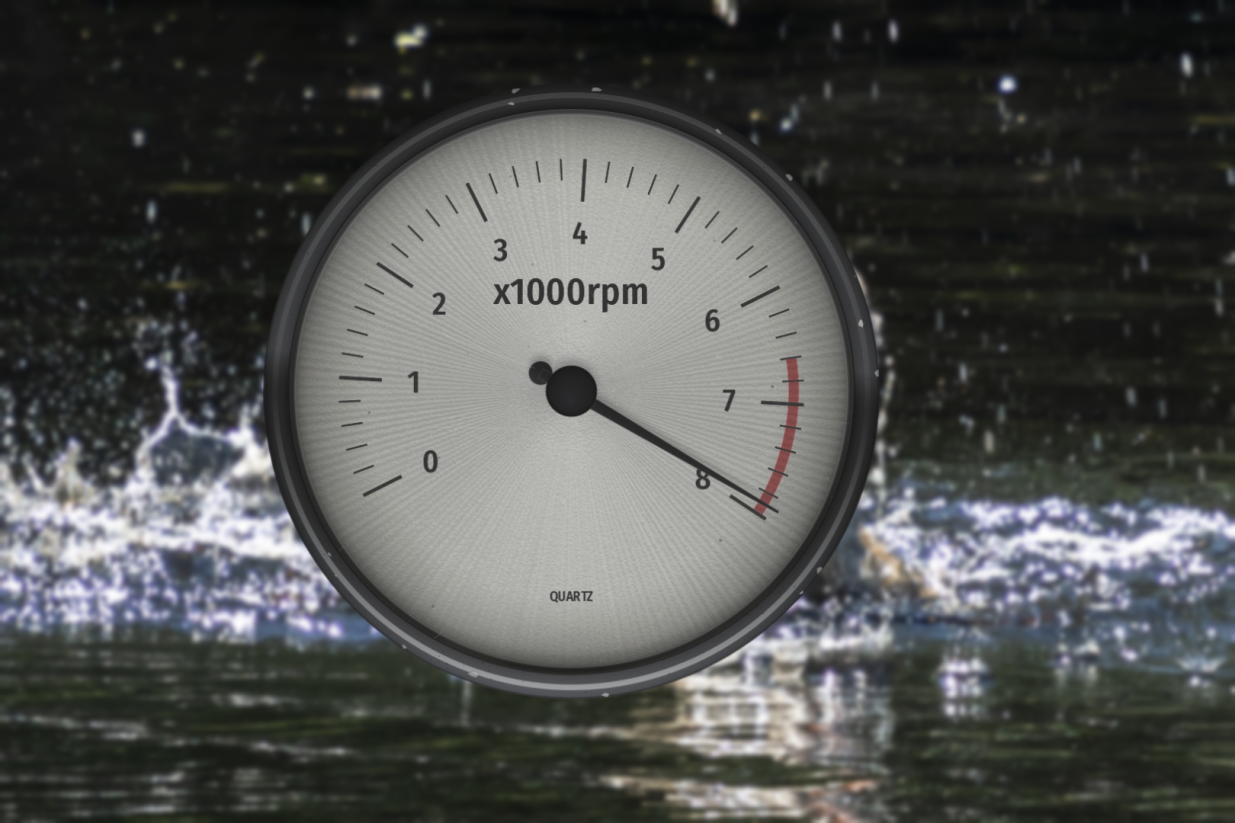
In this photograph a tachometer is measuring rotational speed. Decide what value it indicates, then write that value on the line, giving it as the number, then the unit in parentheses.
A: 7900 (rpm)
